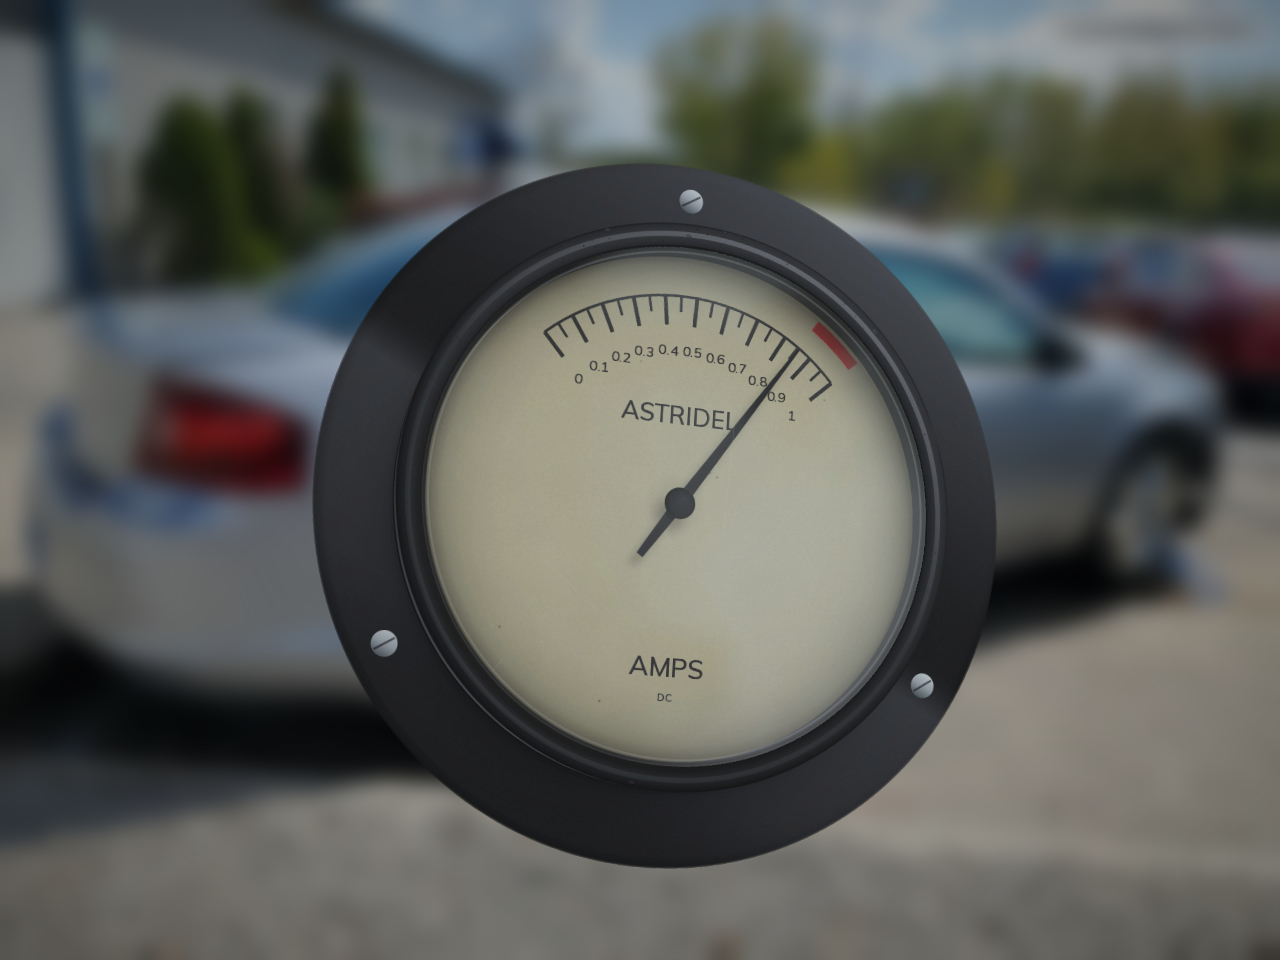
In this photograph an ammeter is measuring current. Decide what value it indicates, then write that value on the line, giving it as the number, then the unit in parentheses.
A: 0.85 (A)
